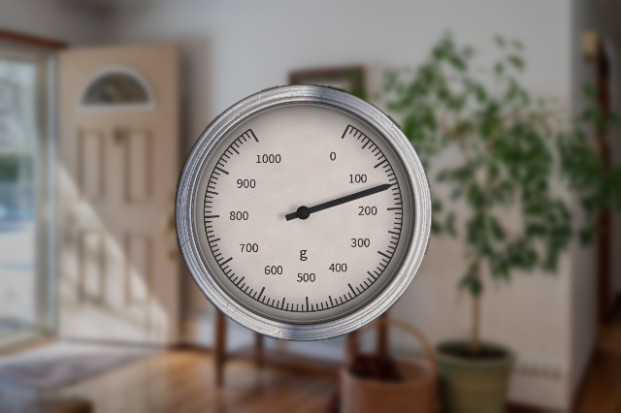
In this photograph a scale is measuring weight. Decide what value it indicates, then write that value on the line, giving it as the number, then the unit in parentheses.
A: 150 (g)
